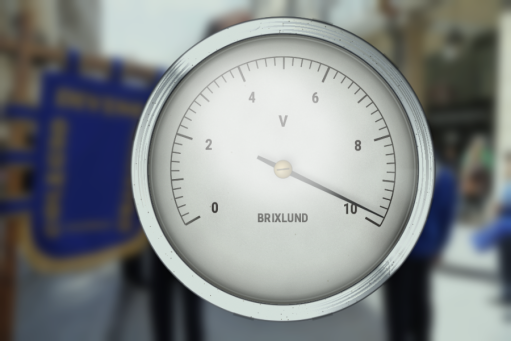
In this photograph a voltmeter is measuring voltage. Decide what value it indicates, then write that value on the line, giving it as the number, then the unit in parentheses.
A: 9.8 (V)
